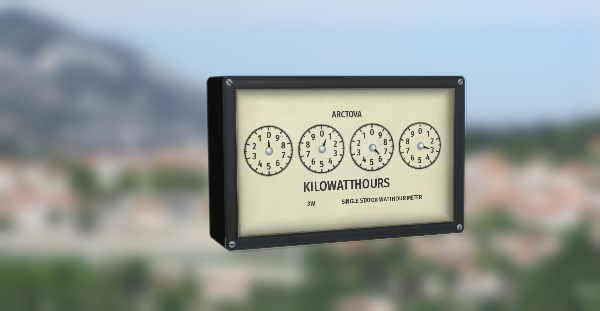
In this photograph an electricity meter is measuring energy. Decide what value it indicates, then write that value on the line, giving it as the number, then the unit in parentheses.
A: 63 (kWh)
